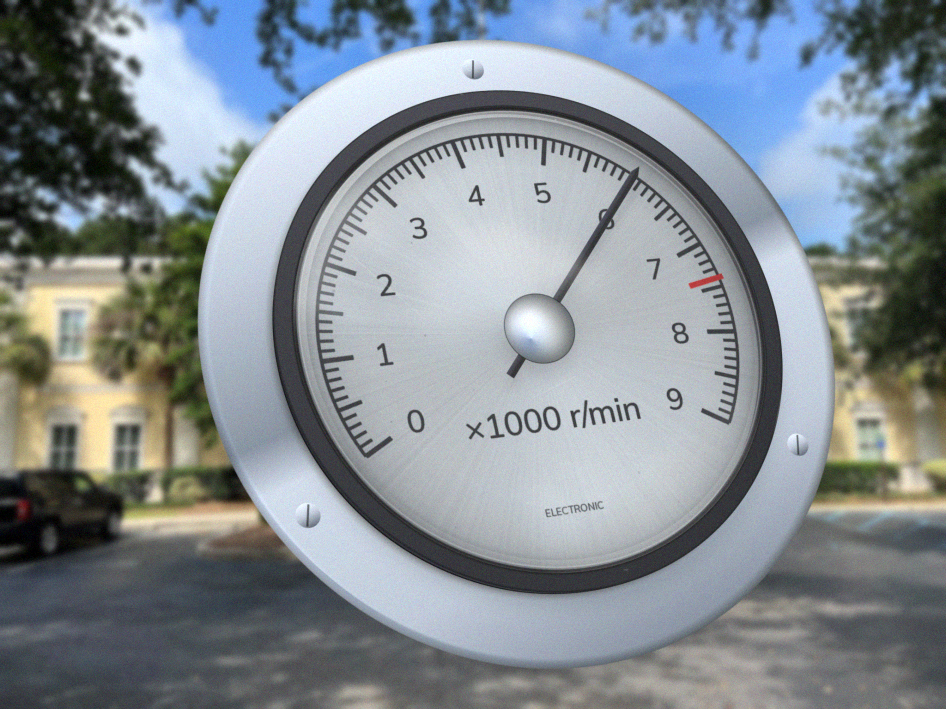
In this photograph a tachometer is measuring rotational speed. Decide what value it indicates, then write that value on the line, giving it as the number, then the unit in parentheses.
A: 6000 (rpm)
